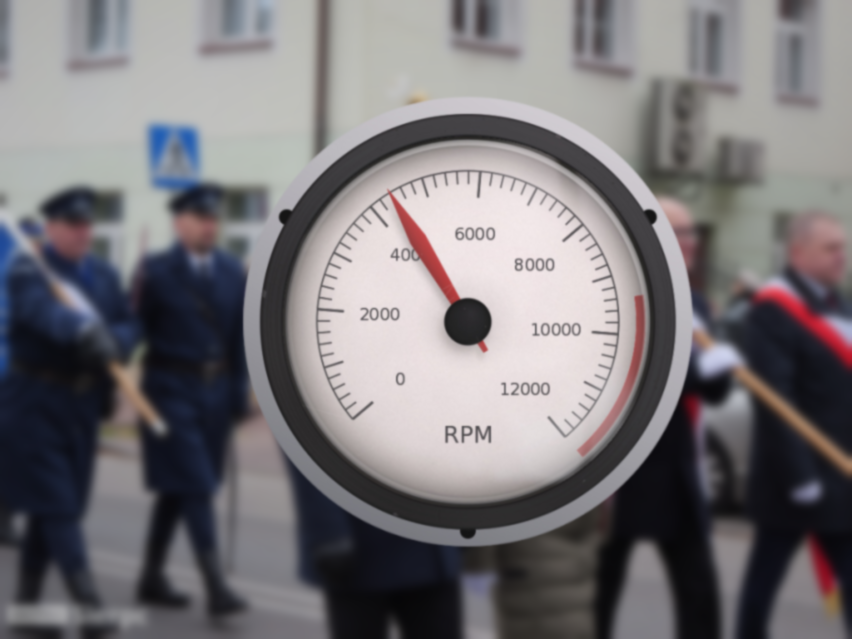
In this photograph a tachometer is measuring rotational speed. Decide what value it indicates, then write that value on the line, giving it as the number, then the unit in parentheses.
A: 4400 (rpm)
